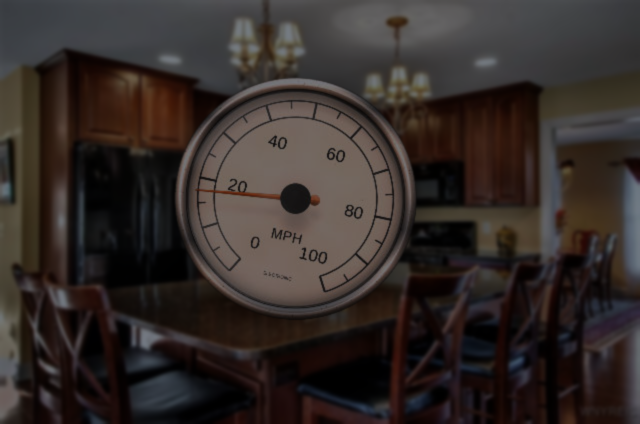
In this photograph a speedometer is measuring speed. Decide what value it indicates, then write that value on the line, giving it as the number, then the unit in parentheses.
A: 17.5 (mph)
